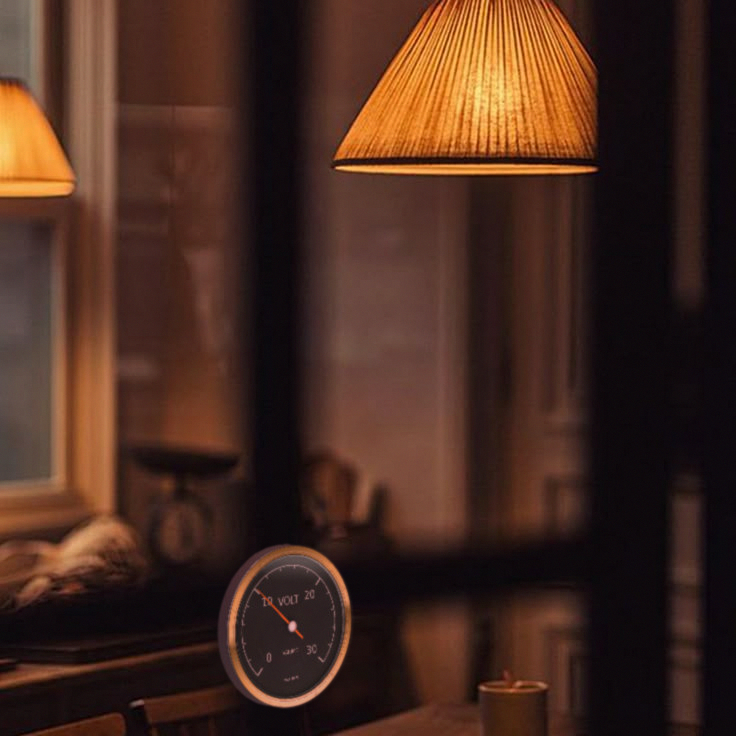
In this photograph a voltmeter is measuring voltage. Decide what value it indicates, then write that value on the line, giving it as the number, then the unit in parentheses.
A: 10 (V)
